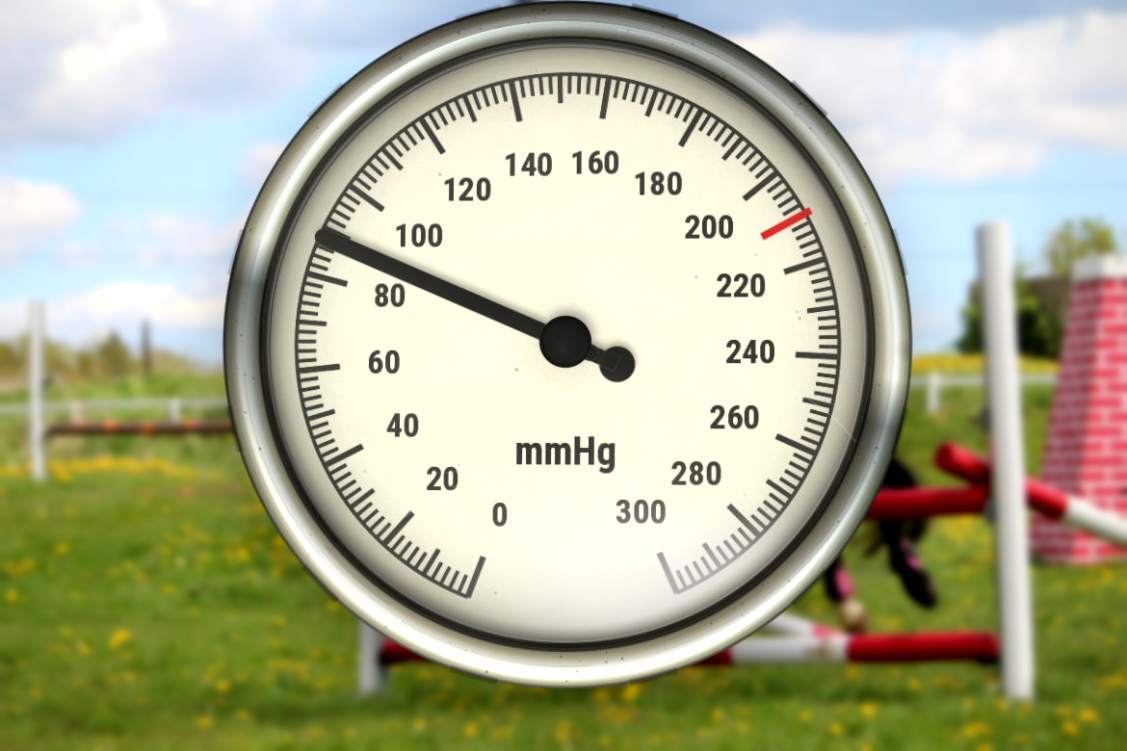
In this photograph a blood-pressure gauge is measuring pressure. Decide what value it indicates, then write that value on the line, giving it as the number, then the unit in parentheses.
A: 88 (mmHg)
